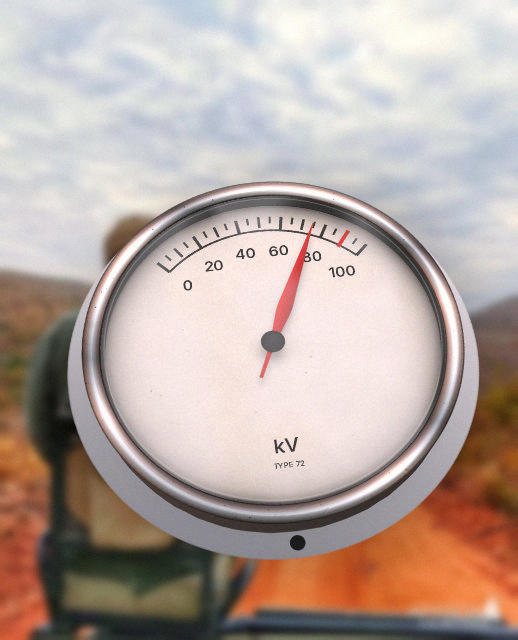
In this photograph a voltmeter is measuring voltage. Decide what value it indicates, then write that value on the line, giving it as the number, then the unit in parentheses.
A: 75 (kV)
